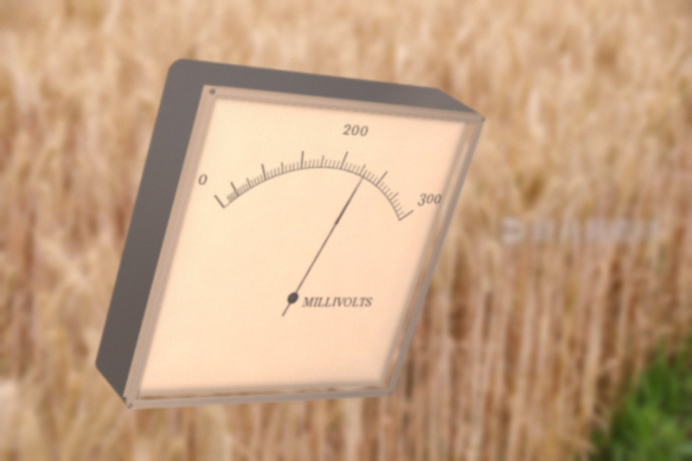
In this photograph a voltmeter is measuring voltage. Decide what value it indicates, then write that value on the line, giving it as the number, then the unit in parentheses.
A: 225 (mV)
